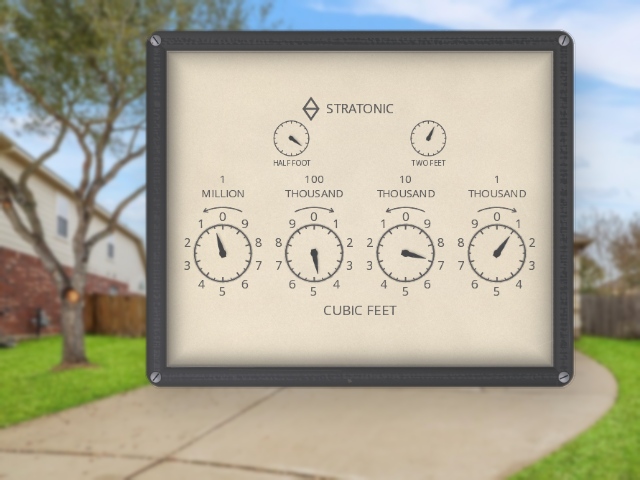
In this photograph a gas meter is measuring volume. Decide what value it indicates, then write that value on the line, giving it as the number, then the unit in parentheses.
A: 47100 (ft³)
